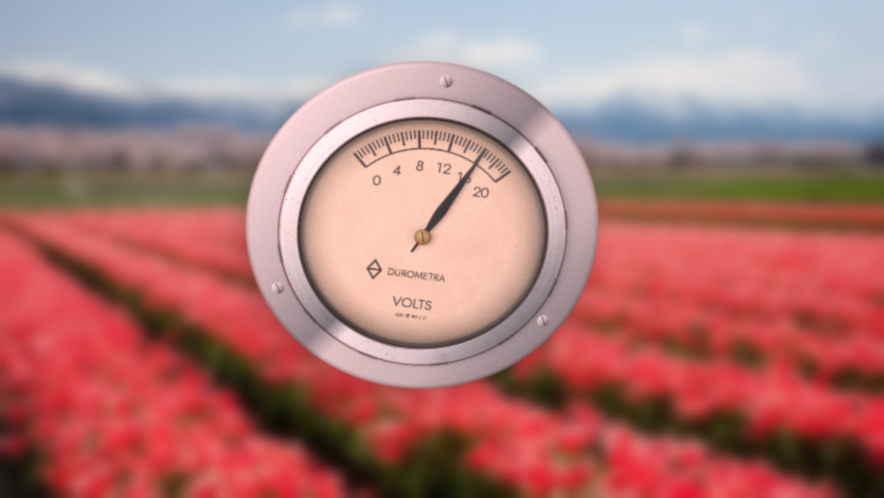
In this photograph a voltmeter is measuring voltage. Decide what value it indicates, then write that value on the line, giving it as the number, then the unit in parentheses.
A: 16 (V)
